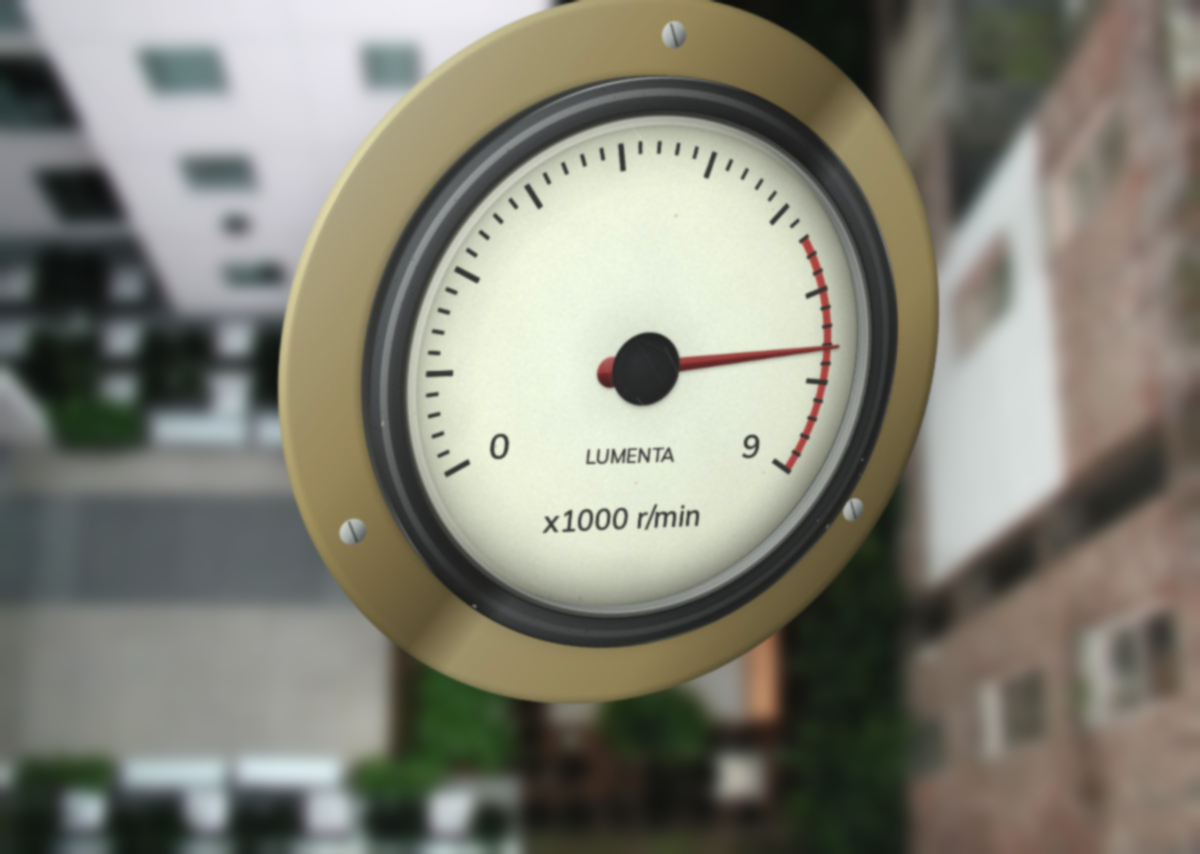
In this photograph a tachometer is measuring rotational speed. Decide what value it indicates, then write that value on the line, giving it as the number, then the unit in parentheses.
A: 7600 (rpm)
